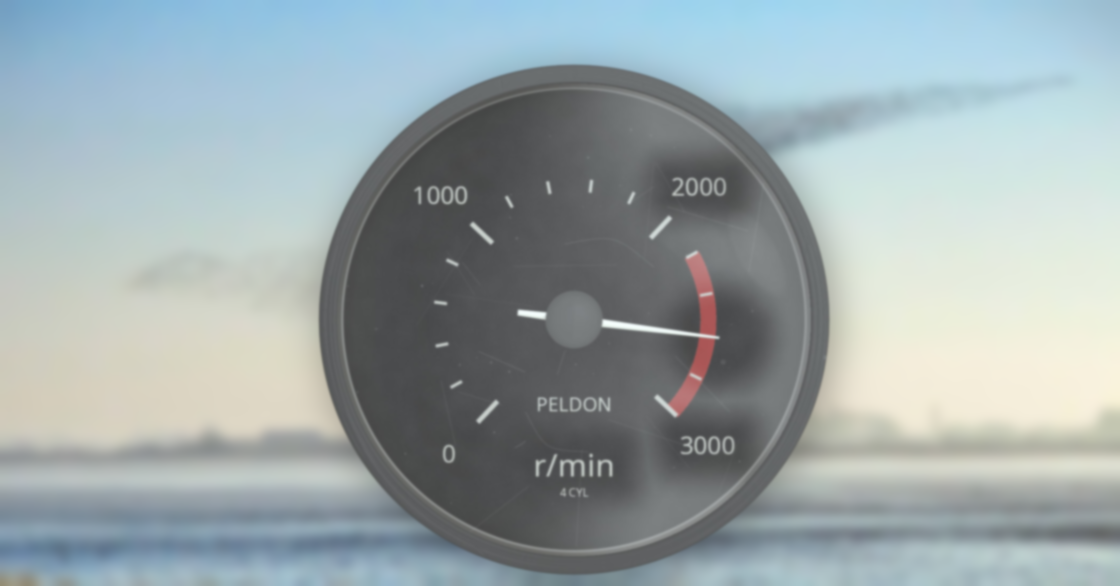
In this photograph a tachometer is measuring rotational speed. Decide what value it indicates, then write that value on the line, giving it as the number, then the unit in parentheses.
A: 2600 (rpm)
